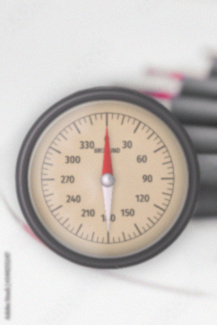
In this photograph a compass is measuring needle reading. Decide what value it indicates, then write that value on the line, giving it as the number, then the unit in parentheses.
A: 0 (°)
